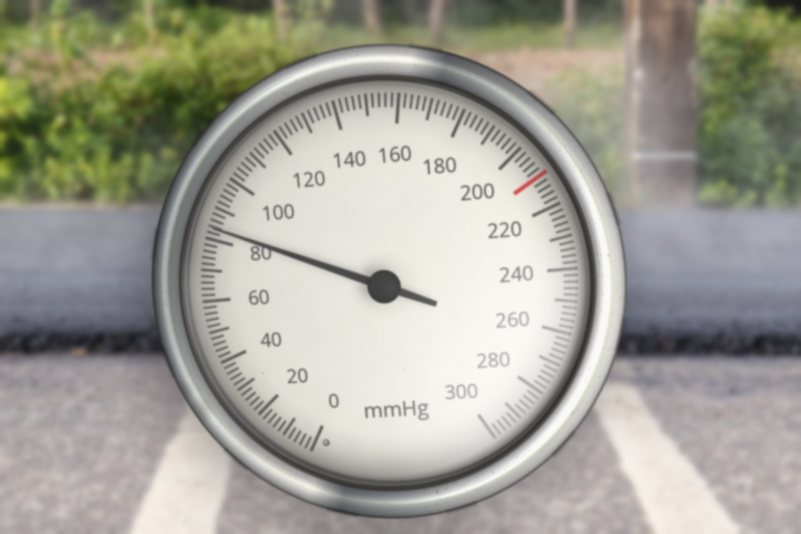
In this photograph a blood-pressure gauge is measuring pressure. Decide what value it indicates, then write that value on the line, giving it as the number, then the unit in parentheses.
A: 84 (mmHg)
